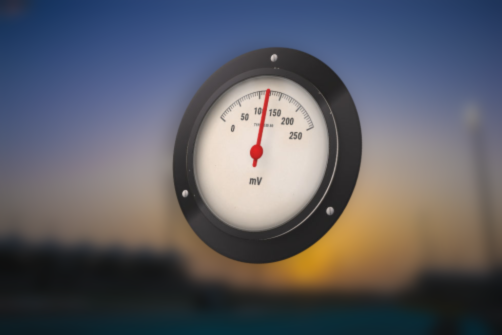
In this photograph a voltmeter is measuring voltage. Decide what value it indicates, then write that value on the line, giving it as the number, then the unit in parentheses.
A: 125 (mV)
